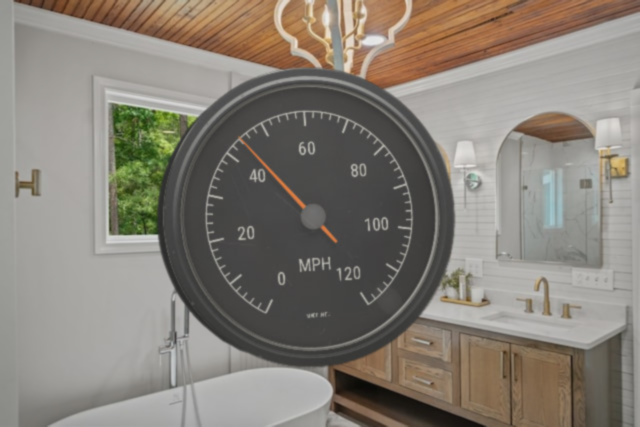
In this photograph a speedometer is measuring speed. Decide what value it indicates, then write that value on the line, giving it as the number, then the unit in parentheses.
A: 44 (mph)
